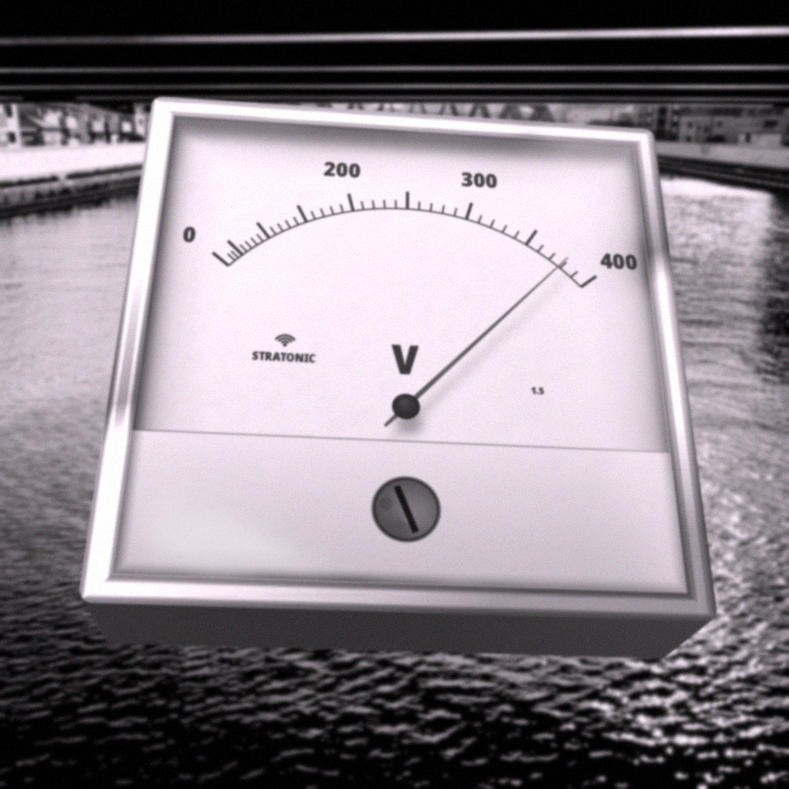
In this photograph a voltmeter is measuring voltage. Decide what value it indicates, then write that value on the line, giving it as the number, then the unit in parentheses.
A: 380 (V)
